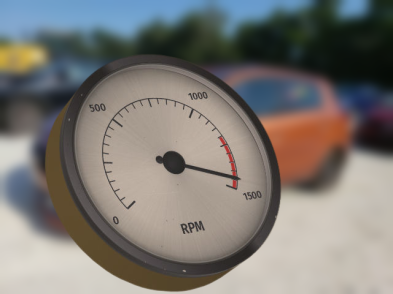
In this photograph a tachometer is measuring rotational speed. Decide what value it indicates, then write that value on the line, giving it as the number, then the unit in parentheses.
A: 1450 (rpm)
